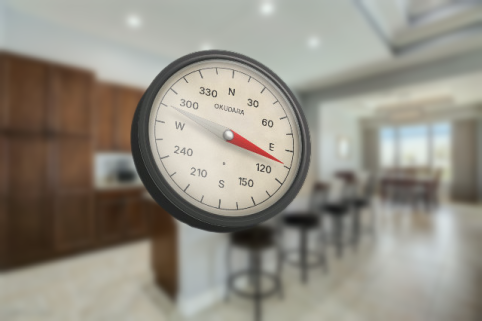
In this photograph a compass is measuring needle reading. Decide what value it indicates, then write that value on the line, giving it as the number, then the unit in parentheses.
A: 105 (°)
